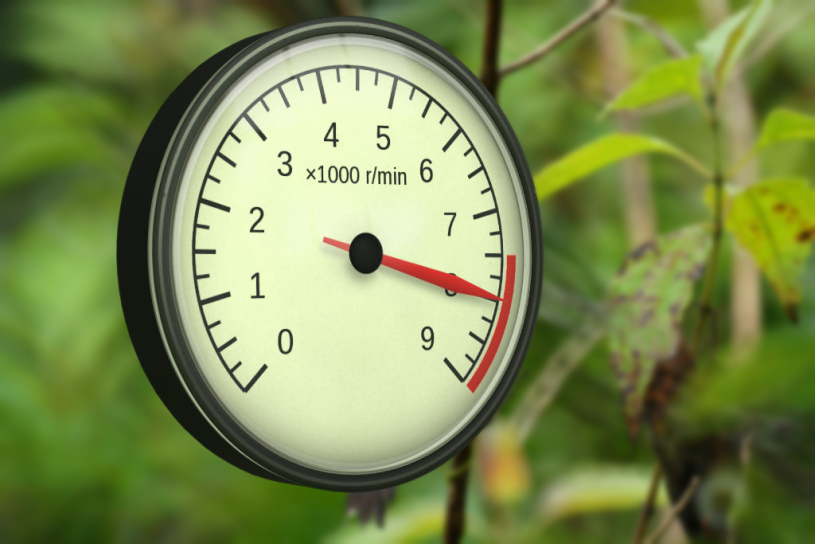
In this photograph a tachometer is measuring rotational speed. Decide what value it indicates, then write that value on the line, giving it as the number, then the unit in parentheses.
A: 8000 (rpm)
